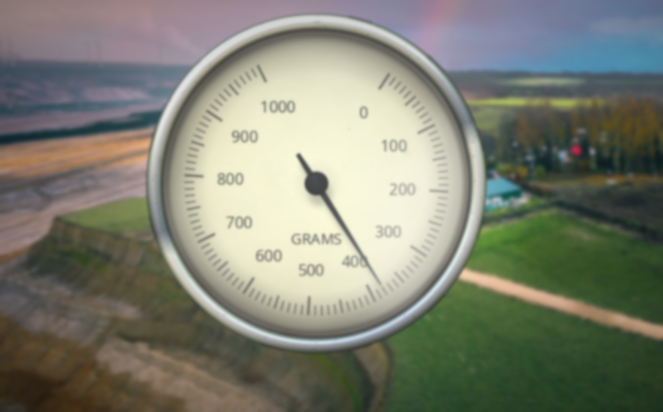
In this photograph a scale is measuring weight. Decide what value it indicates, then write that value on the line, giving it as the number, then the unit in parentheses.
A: 380 (g)
